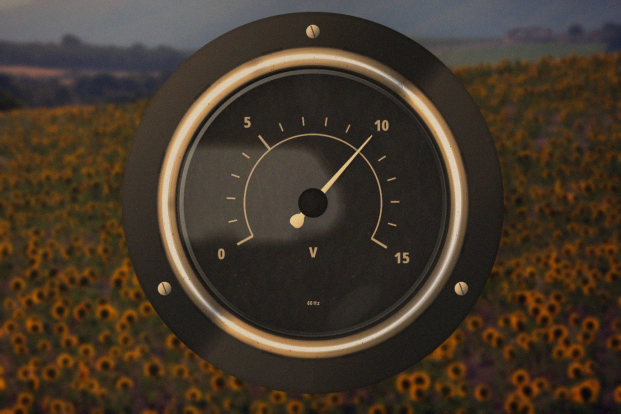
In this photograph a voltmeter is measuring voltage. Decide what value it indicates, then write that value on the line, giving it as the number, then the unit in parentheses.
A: 10 (V)
